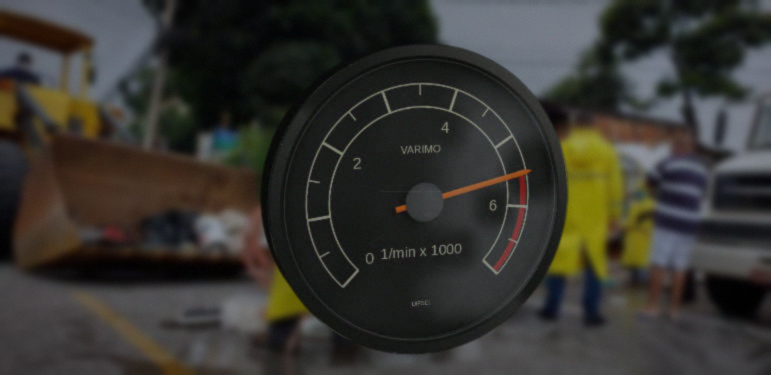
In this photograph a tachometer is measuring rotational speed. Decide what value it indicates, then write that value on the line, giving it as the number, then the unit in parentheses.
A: 5500 (rpm)
